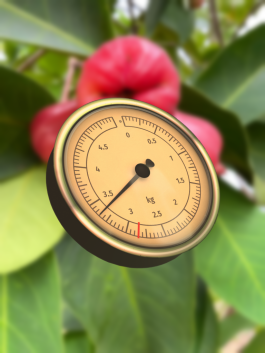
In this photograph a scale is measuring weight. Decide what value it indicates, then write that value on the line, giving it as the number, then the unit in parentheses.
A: 3.35 (kg)
